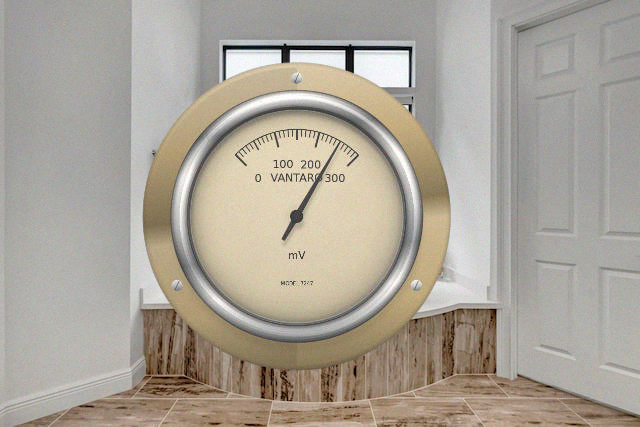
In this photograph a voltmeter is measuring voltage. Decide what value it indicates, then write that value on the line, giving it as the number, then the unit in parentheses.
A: 250 (mV)
